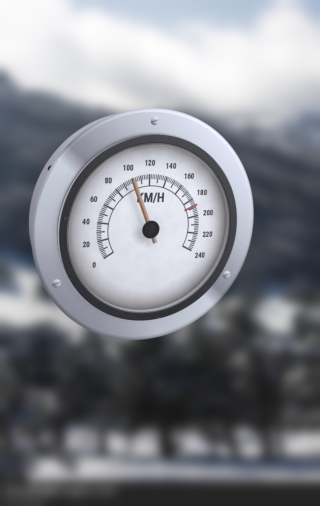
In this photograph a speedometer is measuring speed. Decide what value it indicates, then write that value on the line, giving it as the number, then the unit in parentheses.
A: 100 (km/h)
